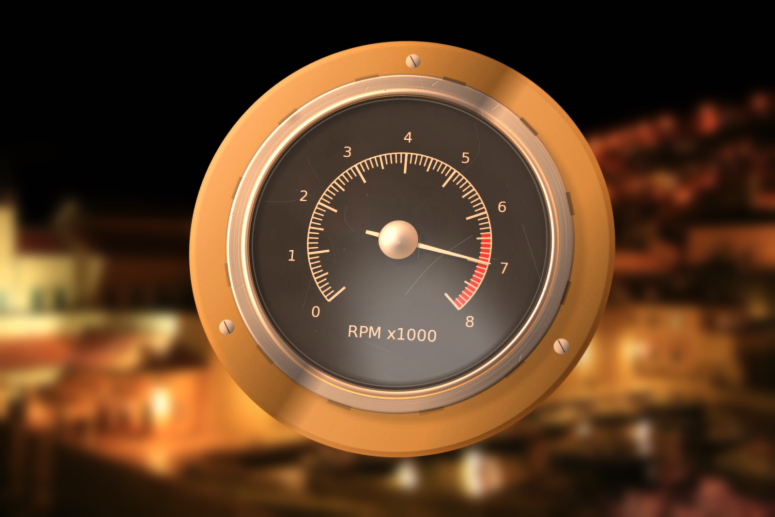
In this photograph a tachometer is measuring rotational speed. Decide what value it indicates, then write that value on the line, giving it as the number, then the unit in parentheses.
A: 7000 (rpm)
